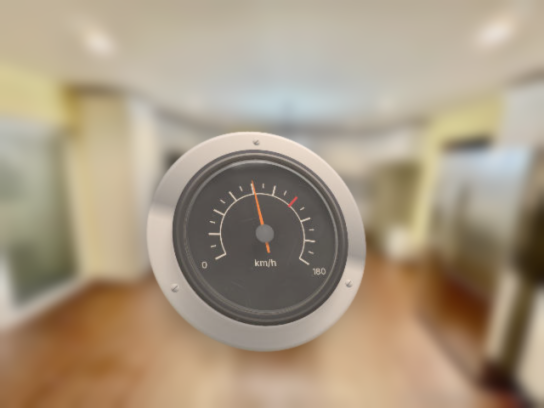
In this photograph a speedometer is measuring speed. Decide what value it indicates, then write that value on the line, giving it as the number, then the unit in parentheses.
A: 80 (km/h)
